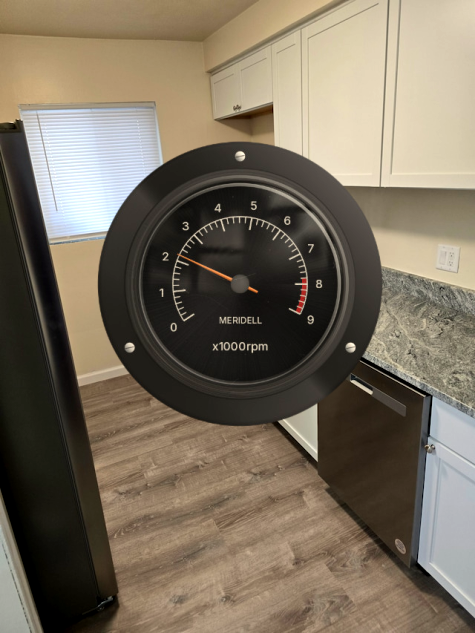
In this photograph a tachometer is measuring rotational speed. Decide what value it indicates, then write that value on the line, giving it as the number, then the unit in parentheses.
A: 2200 (rpm)
